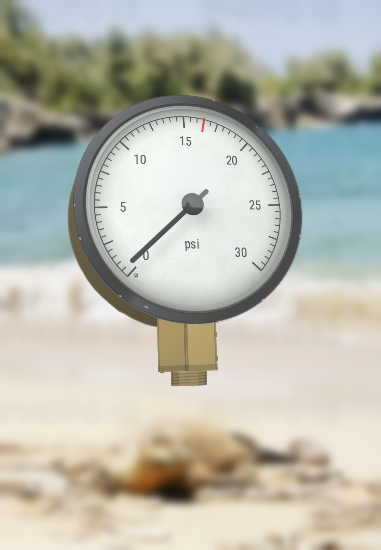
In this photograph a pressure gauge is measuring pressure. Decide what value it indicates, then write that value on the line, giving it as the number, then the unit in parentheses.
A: 0.5 (psi)
